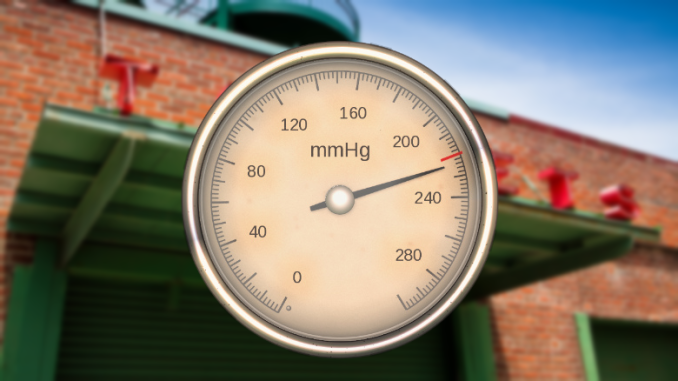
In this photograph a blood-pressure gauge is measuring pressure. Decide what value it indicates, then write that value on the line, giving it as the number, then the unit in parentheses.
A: 224 (mmHg)
